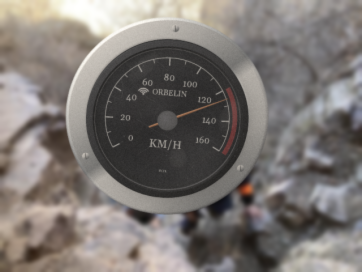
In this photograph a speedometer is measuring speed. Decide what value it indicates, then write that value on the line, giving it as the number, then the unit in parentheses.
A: 125 (km/h)
